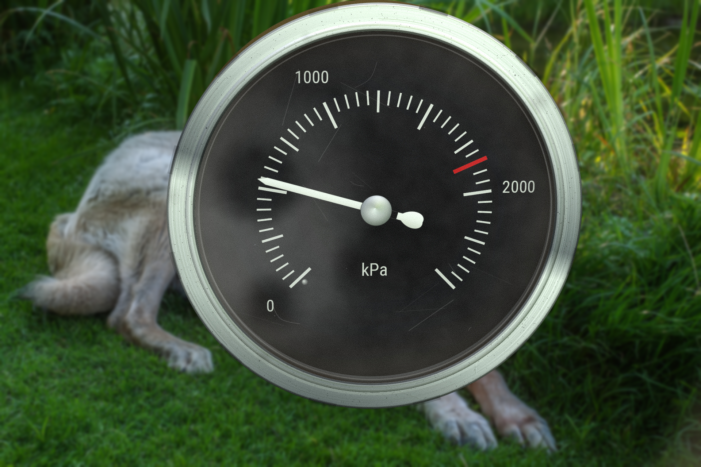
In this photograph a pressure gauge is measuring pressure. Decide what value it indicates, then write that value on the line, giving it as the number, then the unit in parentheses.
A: 550 (kPa)
